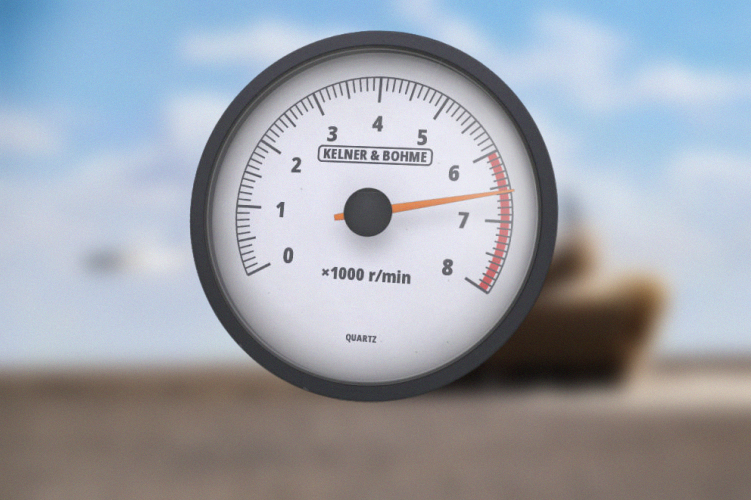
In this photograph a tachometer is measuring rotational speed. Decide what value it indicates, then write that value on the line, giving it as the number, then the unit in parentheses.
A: 6600 (rpm)
